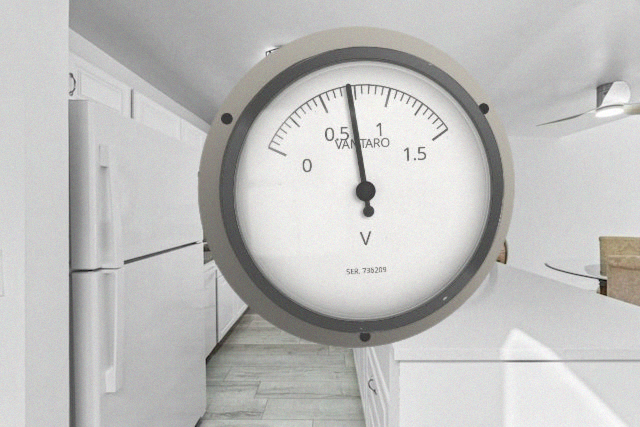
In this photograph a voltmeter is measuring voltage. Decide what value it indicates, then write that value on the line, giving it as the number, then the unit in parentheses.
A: 0.7 (V)
